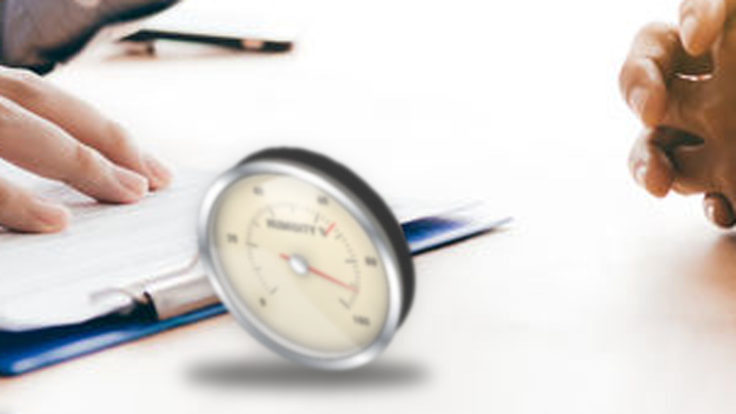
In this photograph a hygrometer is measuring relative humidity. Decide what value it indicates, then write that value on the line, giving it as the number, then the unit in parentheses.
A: 90 (%)
